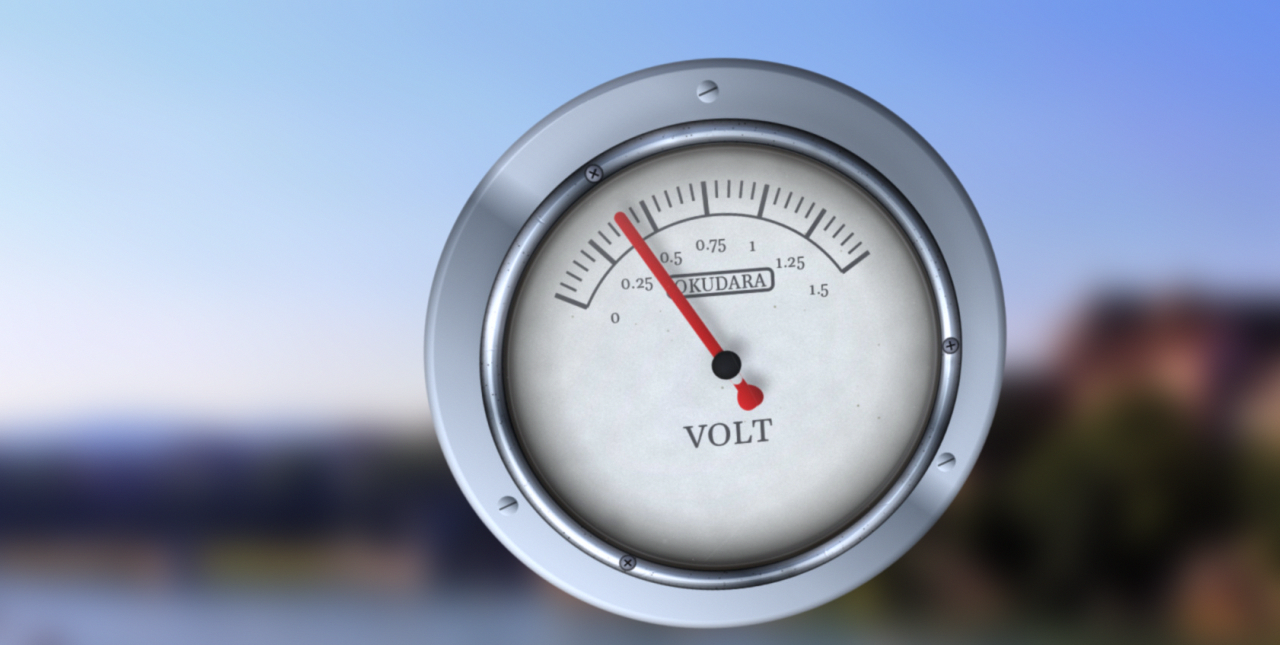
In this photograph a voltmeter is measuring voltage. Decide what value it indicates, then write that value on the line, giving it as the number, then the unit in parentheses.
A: 0.4 (V)
